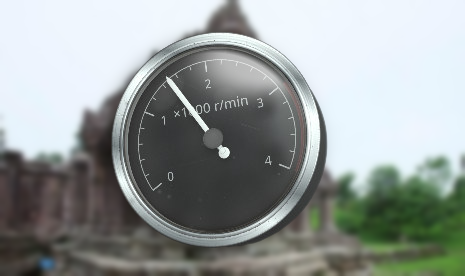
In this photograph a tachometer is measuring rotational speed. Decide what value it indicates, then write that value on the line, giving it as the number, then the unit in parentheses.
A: 1500 (rpm)
